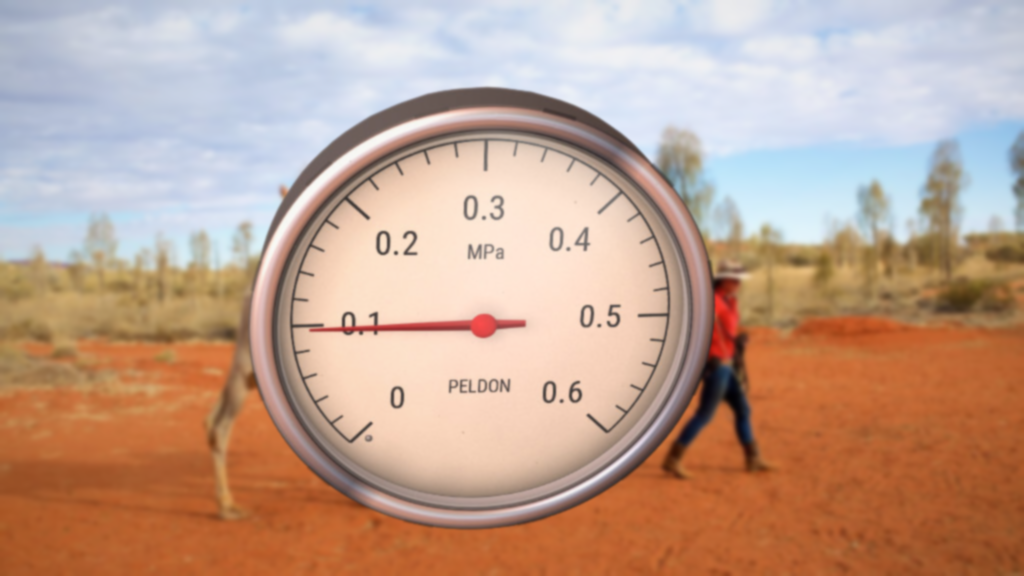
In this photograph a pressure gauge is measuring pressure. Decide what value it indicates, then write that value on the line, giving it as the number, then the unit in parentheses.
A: 0.1 (MPa)
